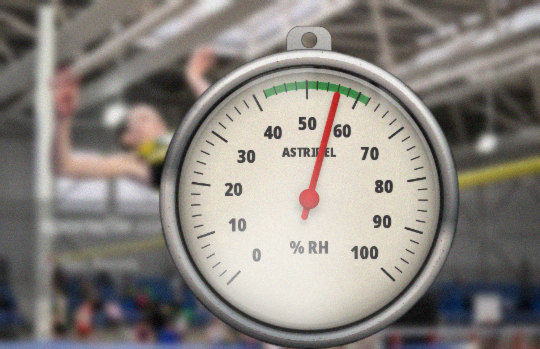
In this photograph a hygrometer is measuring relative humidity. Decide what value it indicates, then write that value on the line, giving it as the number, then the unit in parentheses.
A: 56 (%)
